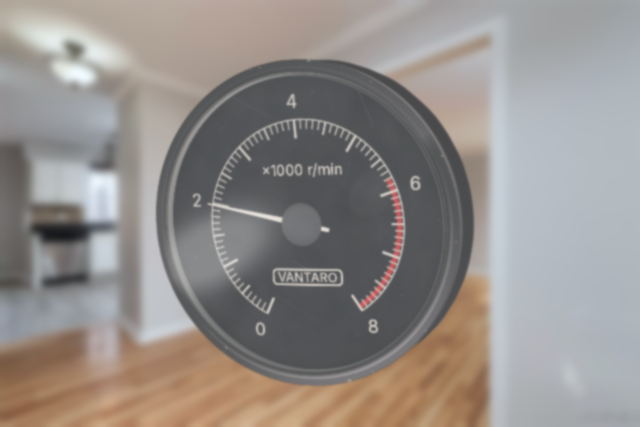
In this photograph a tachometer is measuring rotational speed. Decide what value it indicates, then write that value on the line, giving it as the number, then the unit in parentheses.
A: 2000 (rpm)
